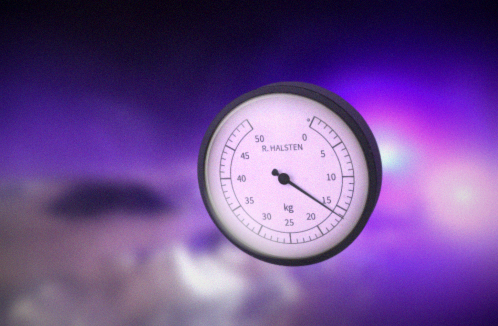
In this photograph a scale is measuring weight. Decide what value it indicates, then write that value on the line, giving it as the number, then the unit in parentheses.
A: 16 (kg)
